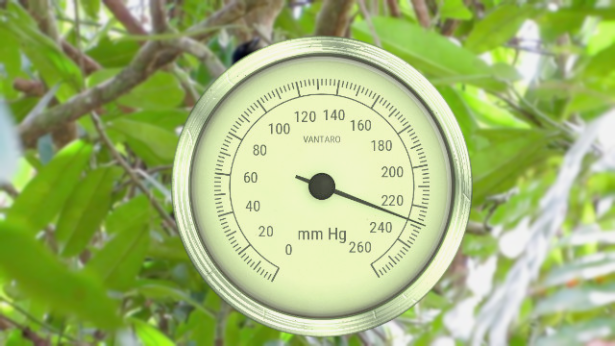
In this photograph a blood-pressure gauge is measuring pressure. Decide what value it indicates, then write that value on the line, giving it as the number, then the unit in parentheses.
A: 228 (mmHg)
